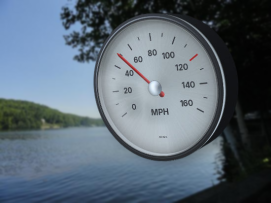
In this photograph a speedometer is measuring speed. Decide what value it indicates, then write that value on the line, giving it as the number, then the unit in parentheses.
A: 50 (mph)
